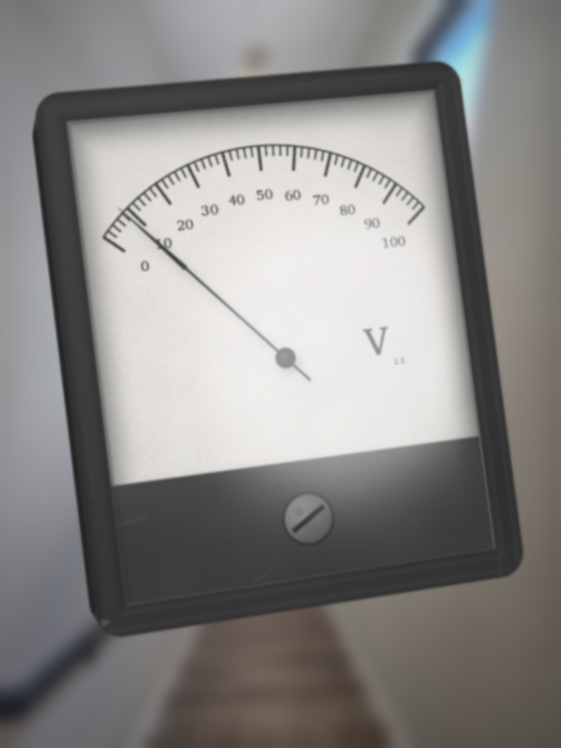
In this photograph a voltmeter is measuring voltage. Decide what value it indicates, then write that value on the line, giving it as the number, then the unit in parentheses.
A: 8 (V)
